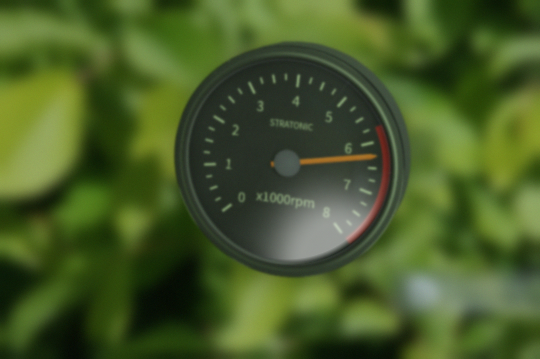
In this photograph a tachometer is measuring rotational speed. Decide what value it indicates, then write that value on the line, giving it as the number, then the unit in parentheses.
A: 6250 (rpm)
